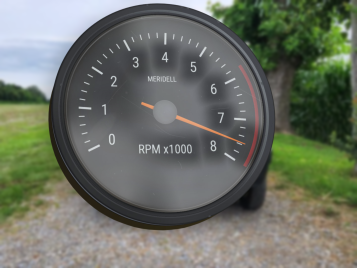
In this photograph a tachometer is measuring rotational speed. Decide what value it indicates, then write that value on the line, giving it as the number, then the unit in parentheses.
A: 7600 (rpm)
